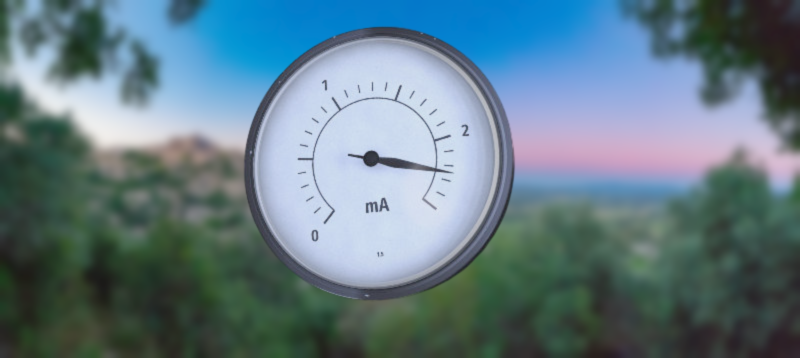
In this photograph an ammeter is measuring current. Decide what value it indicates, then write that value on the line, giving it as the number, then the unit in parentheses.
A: 2.25 (mA)
